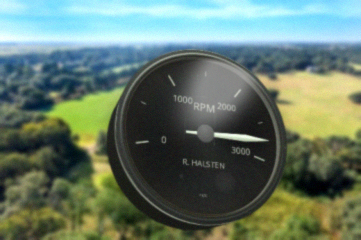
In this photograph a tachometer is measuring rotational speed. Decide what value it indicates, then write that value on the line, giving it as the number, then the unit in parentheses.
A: 2750 (rpm)
